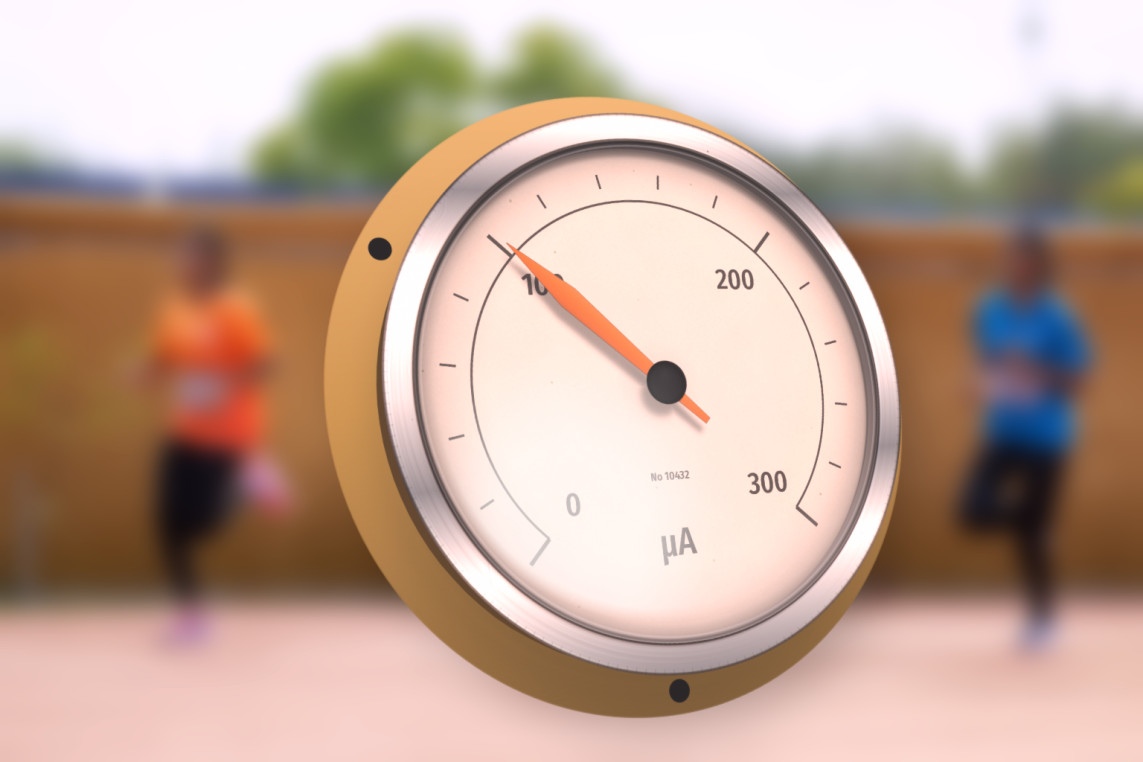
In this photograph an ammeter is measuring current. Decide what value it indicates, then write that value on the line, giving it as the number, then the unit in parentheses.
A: 100 (µA)
